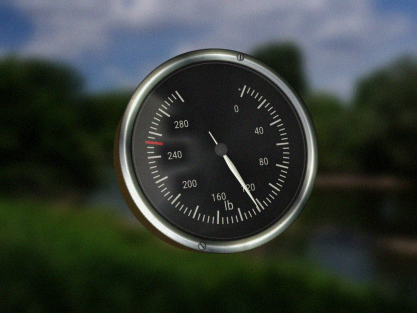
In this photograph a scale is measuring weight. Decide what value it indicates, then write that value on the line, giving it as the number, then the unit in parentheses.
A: 124 (lb)
